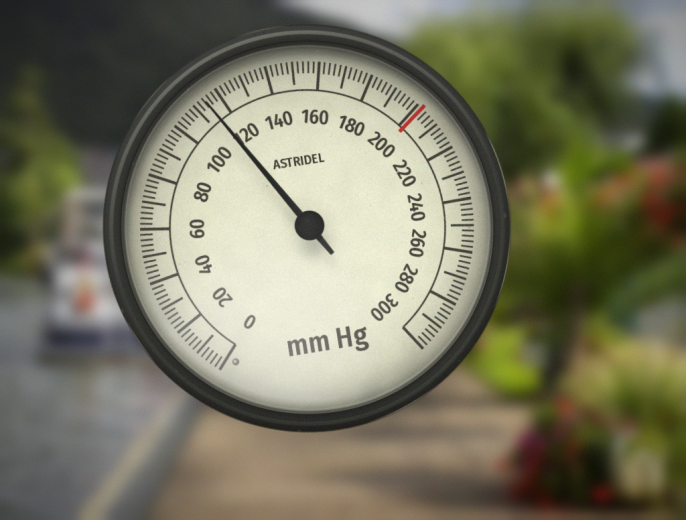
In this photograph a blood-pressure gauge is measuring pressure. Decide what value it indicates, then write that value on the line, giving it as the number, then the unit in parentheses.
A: 114 (mmHg)
